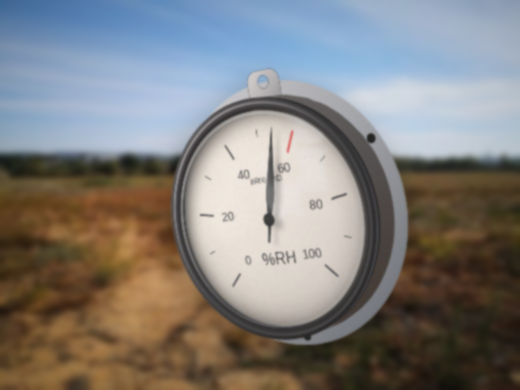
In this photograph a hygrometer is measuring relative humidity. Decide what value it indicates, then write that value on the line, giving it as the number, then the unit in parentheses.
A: 55 (%)
